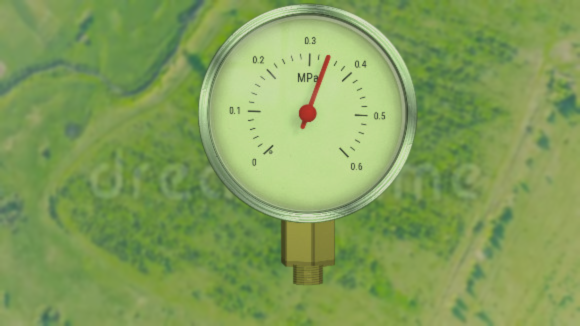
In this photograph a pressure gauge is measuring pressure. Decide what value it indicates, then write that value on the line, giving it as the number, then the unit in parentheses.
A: 0.34 (MPa)
